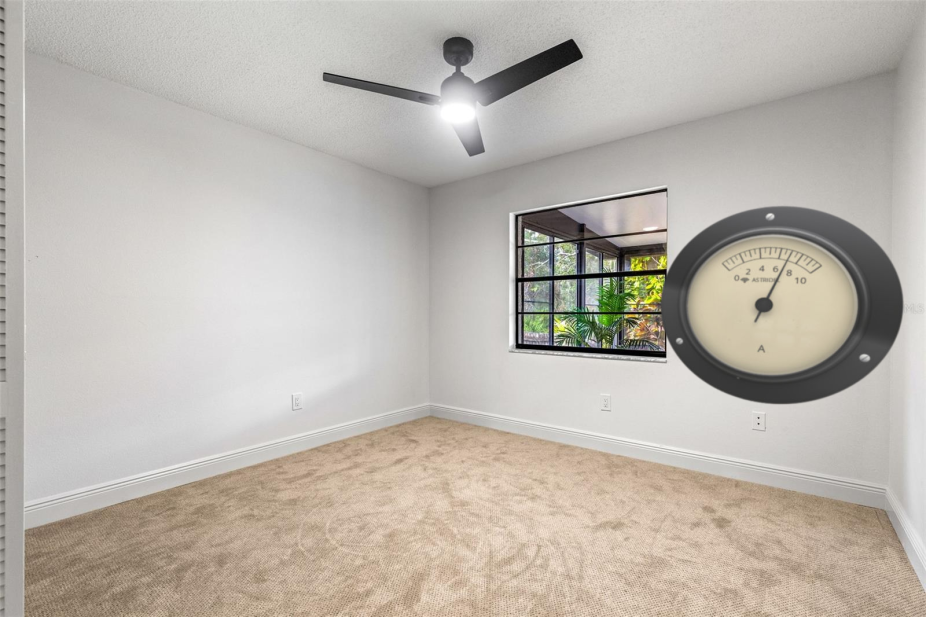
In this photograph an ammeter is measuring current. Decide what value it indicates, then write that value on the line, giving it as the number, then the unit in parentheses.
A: 7 (A)
